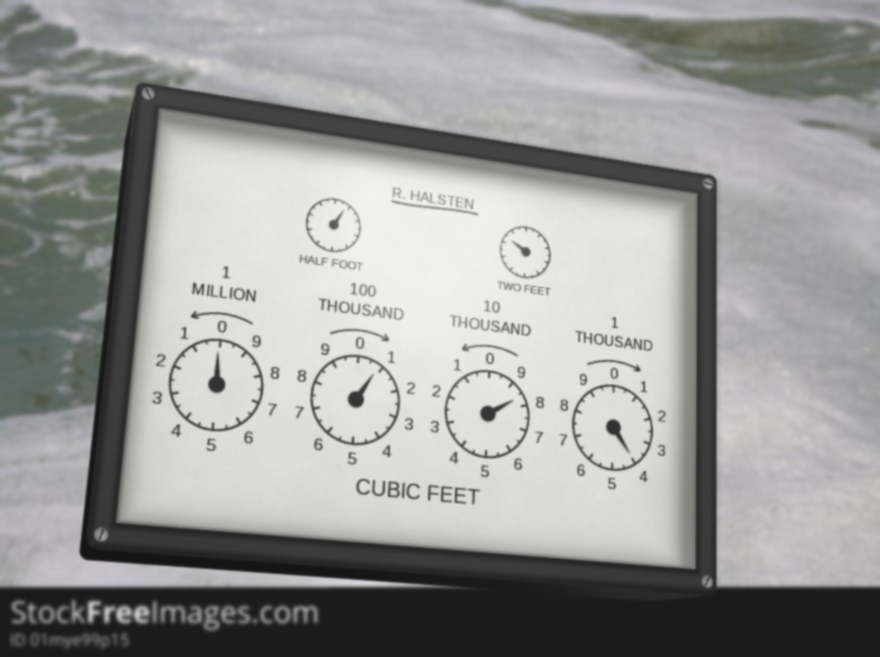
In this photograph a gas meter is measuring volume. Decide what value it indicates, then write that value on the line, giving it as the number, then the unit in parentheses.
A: 8400 (ft³)
